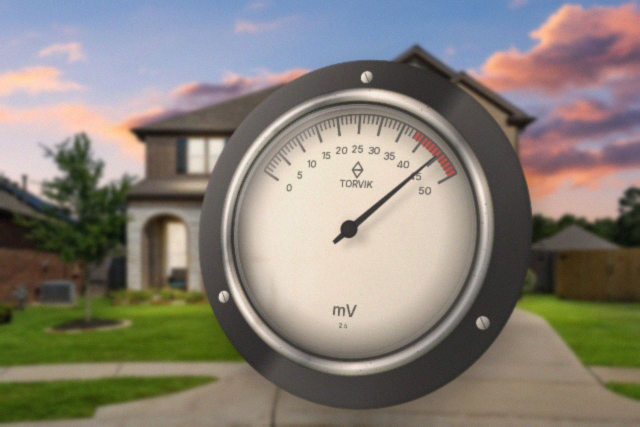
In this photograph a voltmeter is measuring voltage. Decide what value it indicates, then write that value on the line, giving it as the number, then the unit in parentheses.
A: 45 (mV)
